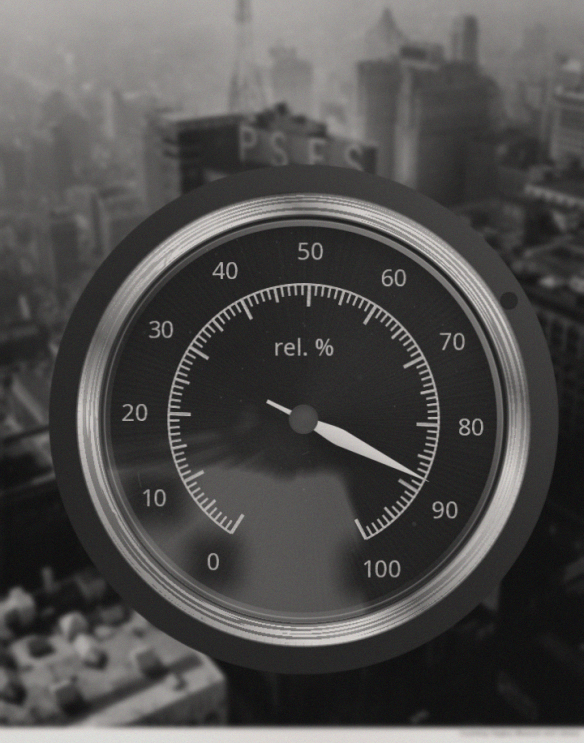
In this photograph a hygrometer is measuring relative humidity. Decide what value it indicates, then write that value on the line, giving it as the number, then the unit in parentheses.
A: 88 (%)
